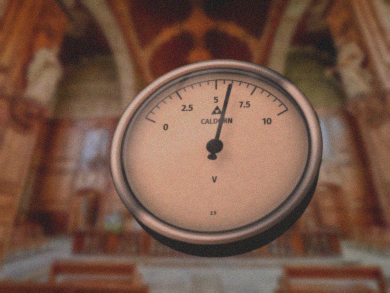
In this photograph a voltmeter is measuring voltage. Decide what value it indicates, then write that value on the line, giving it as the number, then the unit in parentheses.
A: 6 (V)
